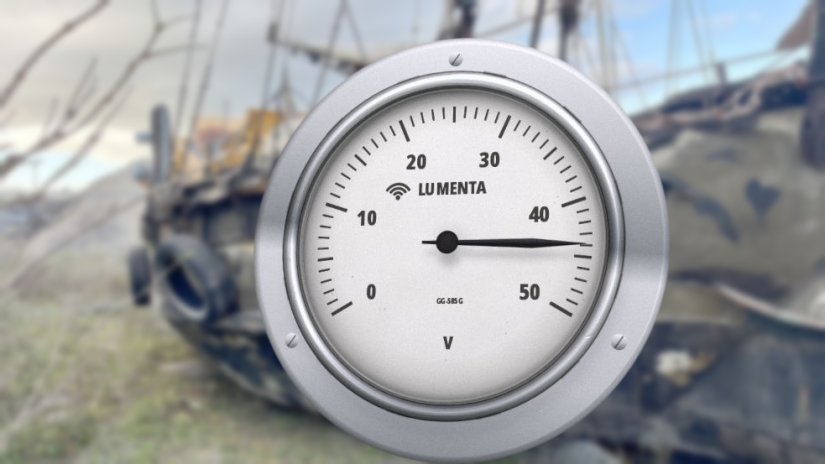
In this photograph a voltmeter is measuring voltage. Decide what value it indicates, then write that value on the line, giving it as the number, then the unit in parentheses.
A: 44 (V)
